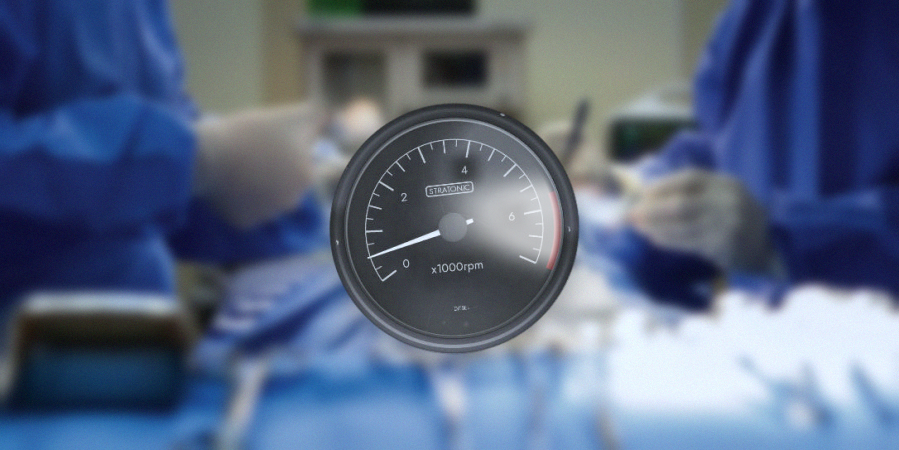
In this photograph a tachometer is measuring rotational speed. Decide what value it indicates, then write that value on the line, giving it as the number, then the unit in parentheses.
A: 500 (rpm)
